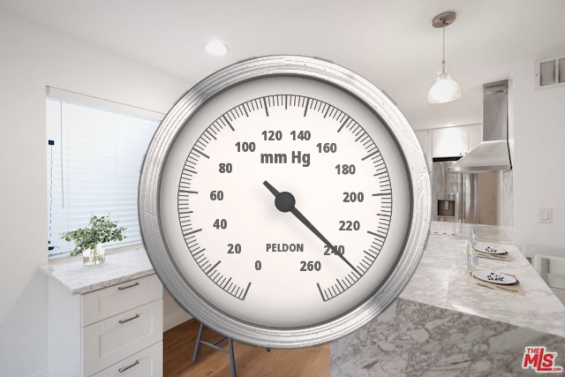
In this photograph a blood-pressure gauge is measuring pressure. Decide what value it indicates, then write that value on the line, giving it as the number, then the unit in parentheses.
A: 240 (mmHg)
